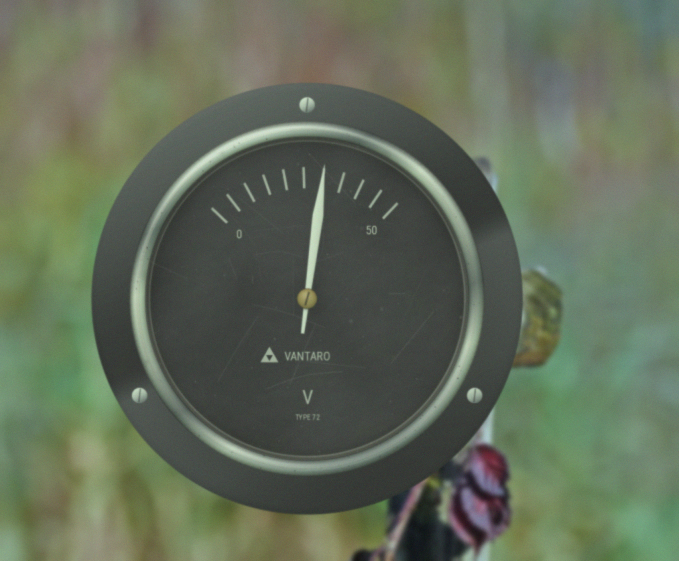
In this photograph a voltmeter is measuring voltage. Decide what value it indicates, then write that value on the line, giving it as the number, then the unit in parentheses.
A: 30 (V)
